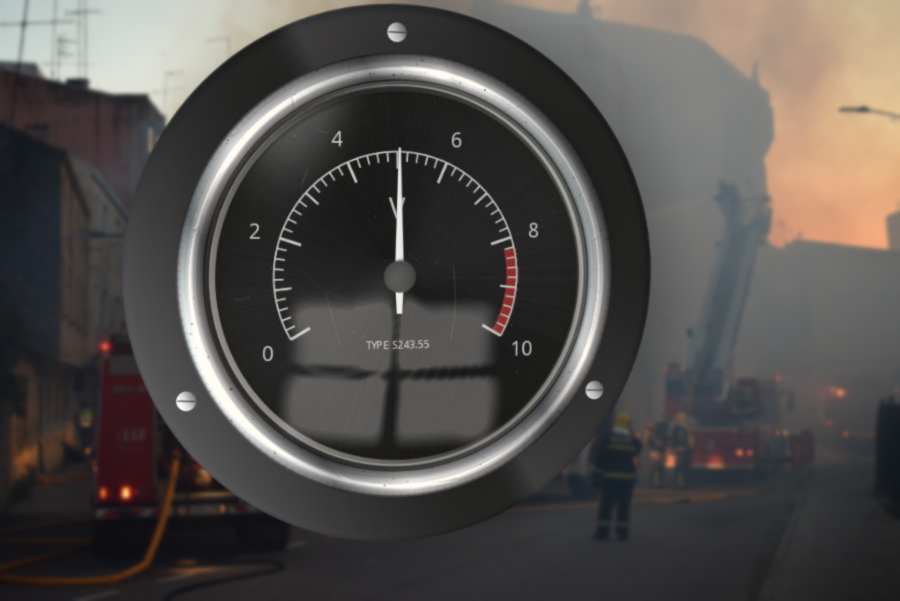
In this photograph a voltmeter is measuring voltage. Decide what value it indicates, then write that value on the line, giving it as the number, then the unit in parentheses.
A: 5 (V)
